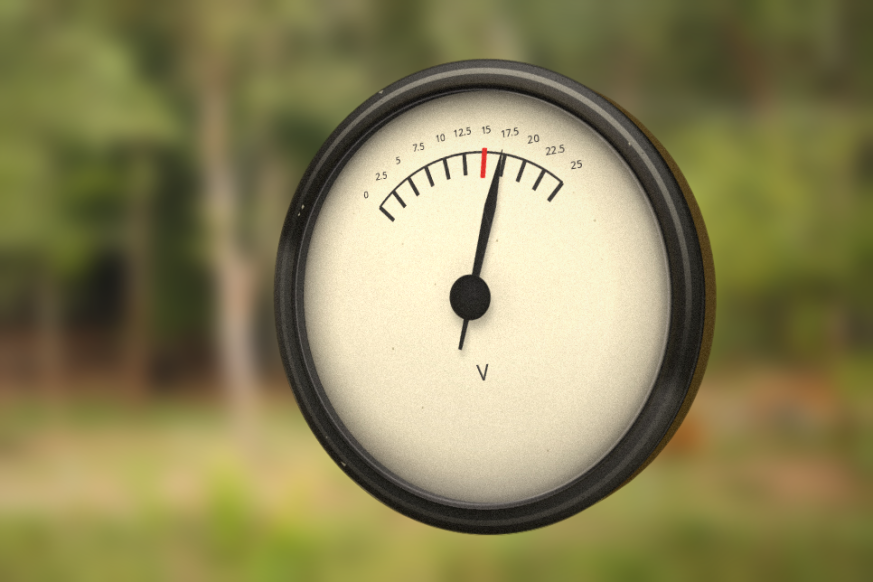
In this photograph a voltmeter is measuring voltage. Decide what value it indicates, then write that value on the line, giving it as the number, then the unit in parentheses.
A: 17.5 (V)
